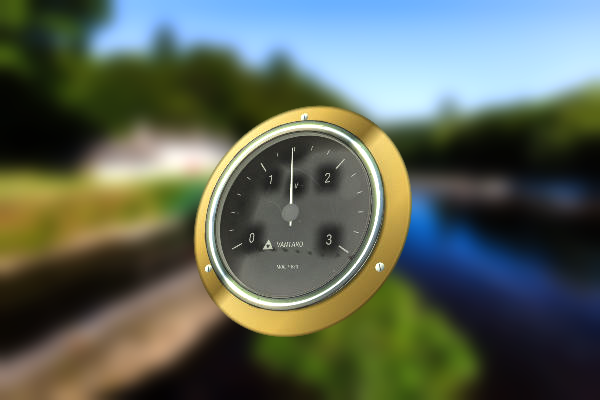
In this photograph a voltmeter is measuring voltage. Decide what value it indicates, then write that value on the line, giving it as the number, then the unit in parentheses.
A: 1.4 (V)
